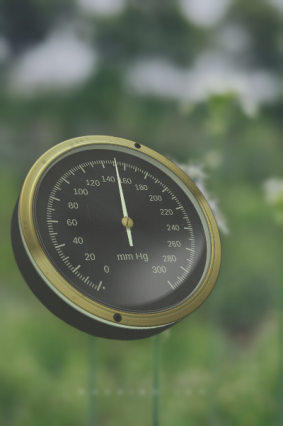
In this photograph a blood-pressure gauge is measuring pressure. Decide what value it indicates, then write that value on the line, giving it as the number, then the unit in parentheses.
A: 150 (mmHg)
